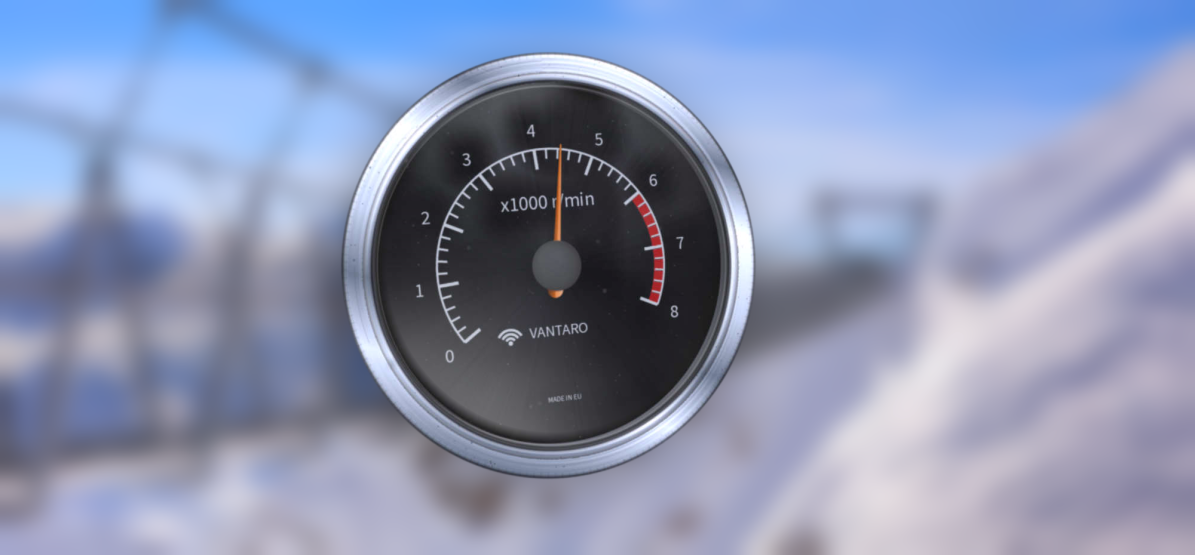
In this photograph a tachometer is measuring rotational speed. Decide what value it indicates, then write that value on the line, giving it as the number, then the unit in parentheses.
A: 4400 (rpm)
